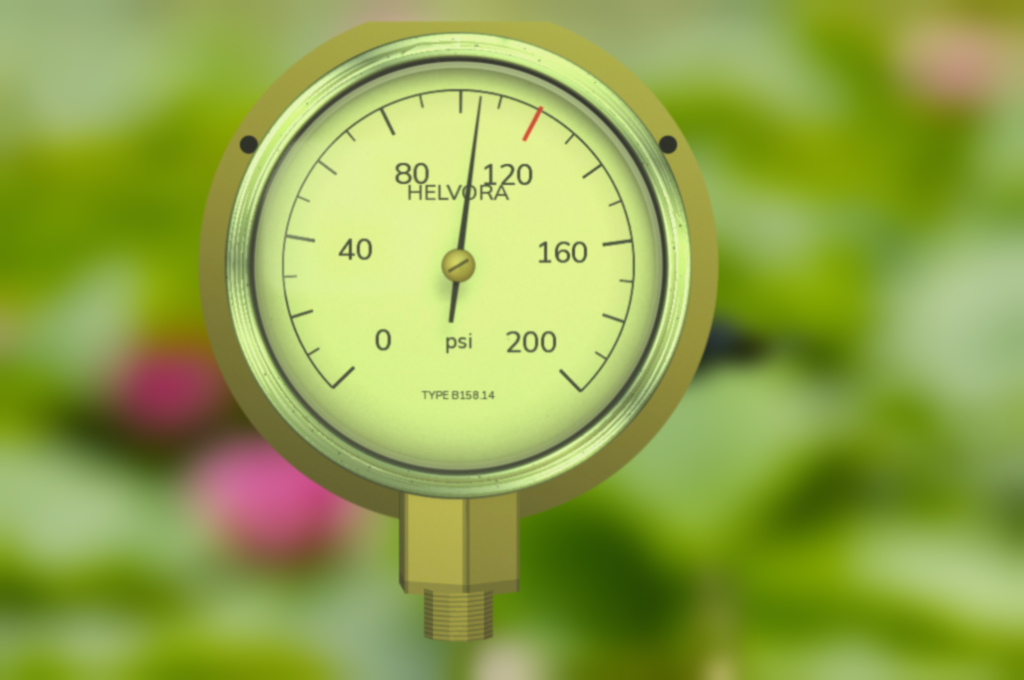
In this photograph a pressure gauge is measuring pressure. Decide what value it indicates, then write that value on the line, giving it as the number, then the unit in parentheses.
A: 105 (psi)
